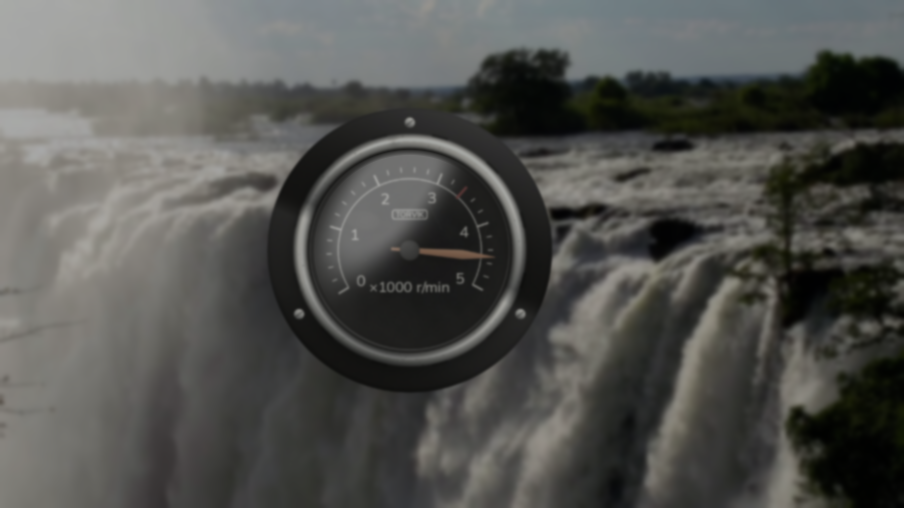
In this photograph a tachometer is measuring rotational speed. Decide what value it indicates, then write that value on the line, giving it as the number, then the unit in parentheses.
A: 4500 (rpm)
